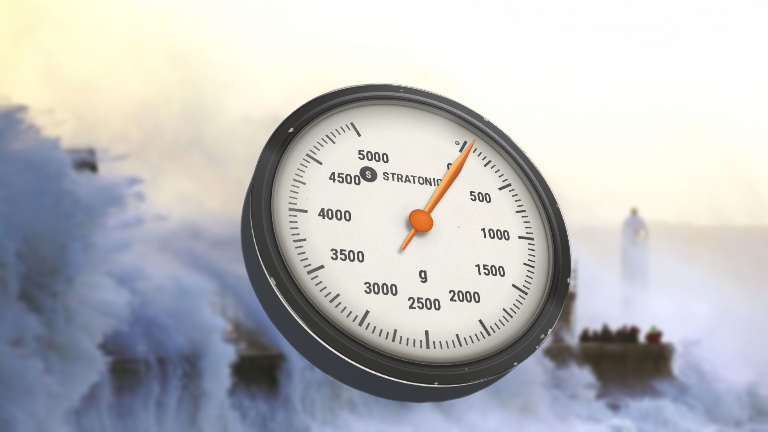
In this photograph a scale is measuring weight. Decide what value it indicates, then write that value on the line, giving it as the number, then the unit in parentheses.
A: 50 (g)
